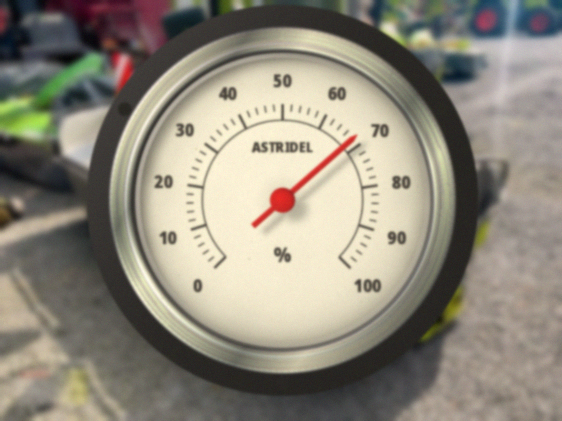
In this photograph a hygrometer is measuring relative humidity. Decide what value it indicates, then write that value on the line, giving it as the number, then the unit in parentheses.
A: 68 (%)
